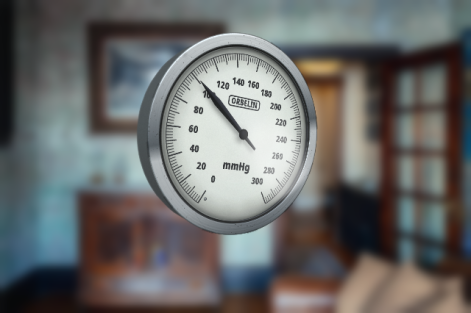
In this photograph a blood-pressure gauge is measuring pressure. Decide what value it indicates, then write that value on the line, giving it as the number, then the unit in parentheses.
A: 100 (mmHg)
